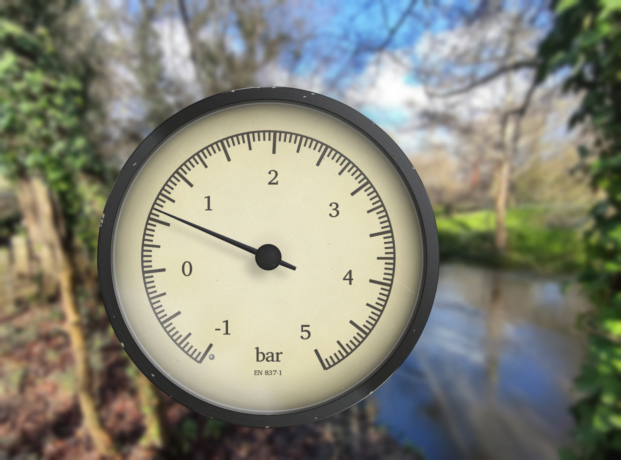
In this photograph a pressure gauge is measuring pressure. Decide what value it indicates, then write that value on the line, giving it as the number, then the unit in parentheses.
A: 0.6 (bar)
